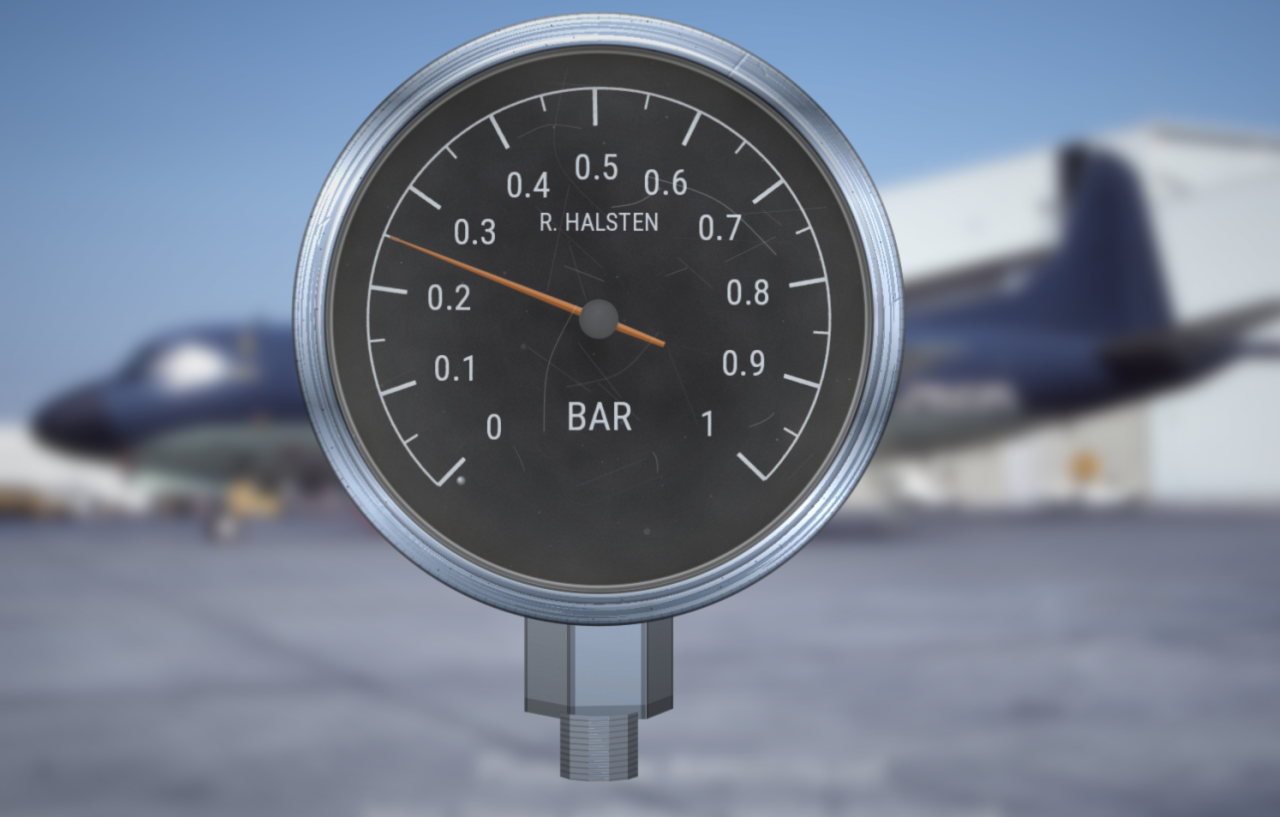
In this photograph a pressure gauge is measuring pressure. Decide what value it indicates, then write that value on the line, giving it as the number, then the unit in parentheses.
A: 0.25 (bar)
